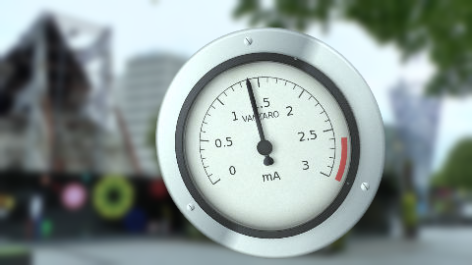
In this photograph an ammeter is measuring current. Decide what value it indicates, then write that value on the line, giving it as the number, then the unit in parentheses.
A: 1.4 (mA)
